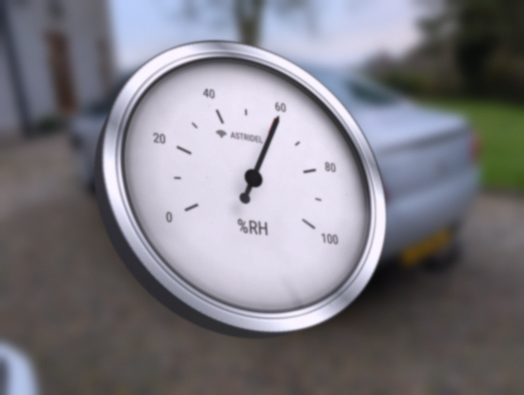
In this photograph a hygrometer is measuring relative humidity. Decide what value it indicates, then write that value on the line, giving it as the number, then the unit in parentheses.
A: 60 (%)
